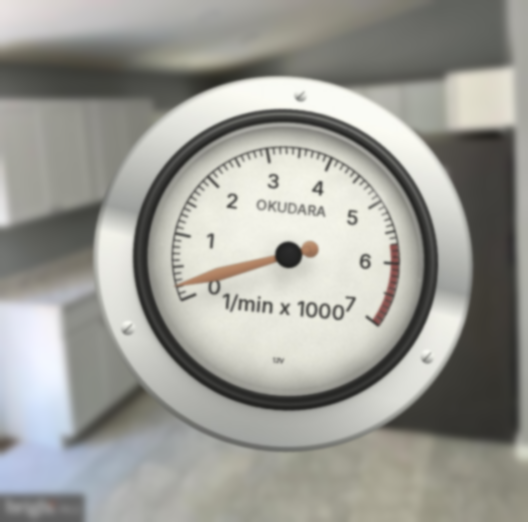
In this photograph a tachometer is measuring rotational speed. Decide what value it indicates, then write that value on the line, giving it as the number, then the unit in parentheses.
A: 200 (rpm)
